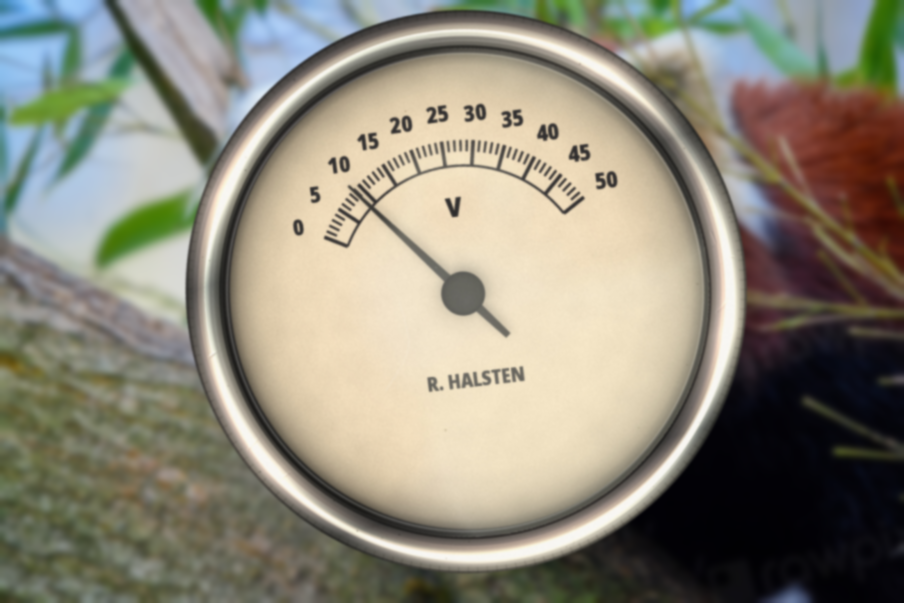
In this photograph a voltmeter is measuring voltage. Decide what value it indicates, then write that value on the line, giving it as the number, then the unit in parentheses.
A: 9 (V)
